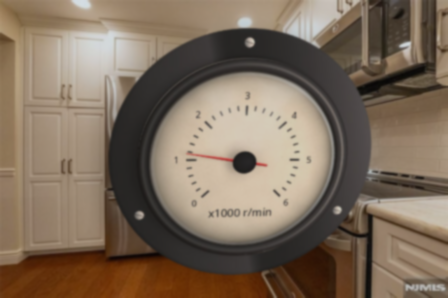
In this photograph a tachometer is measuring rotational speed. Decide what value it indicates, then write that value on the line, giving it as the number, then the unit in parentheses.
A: 1200 (rpm)
